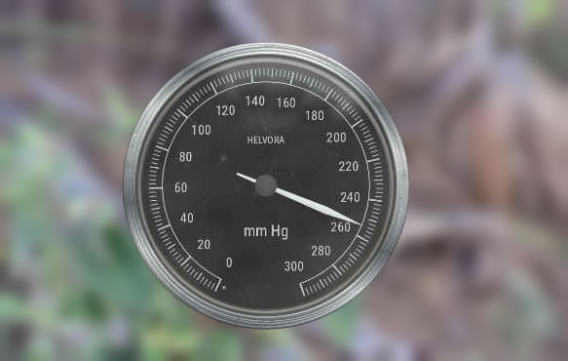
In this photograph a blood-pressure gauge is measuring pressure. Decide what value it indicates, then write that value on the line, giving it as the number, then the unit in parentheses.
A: 254 (mmHg)
